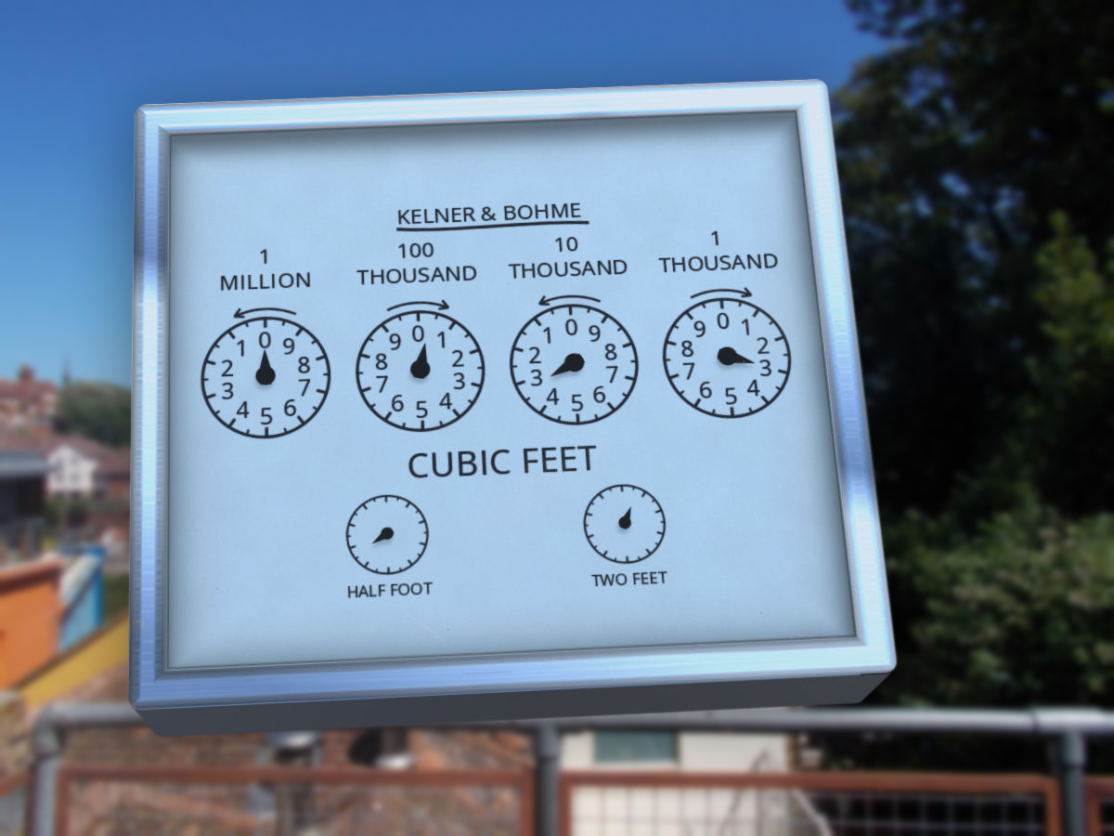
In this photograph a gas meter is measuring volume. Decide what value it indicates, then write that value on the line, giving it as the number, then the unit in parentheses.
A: 3300 (ft³)
